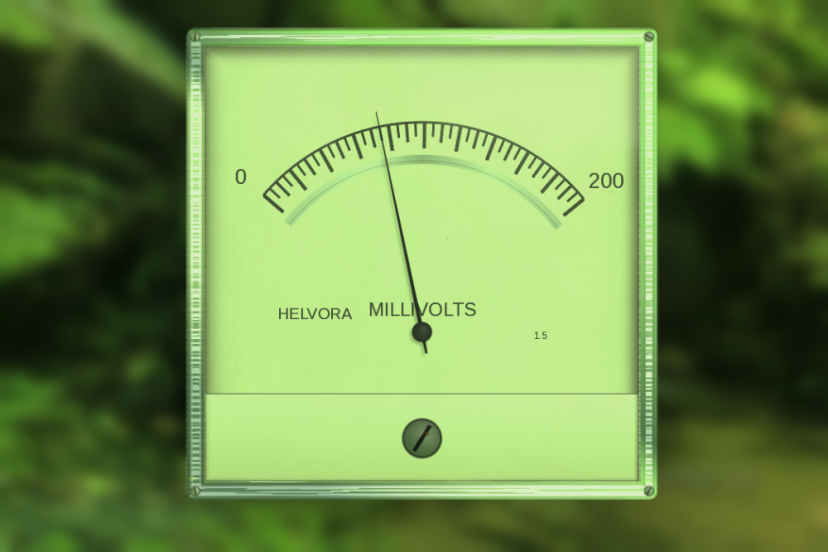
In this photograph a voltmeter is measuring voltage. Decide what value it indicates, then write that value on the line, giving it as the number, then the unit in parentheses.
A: 75 (mV)
